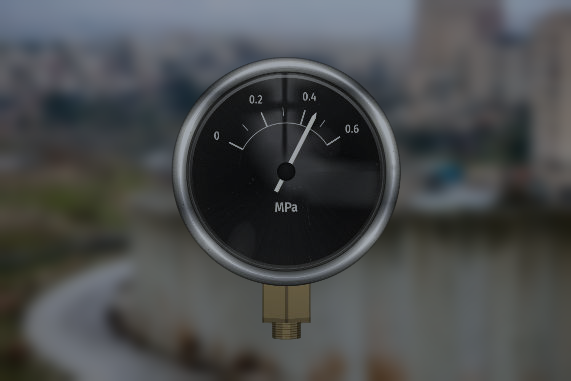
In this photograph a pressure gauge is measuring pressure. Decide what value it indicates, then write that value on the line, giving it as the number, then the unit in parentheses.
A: 0.45 (MPa)
